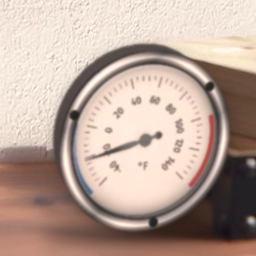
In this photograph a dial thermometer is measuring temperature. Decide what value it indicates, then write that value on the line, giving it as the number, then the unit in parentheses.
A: -20 (°F)
